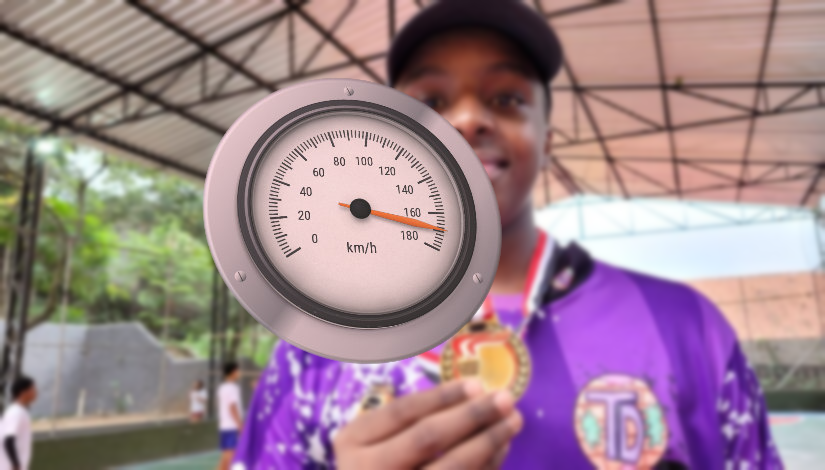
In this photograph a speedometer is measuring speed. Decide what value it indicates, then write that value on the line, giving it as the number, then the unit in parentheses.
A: 170 (km/h)
